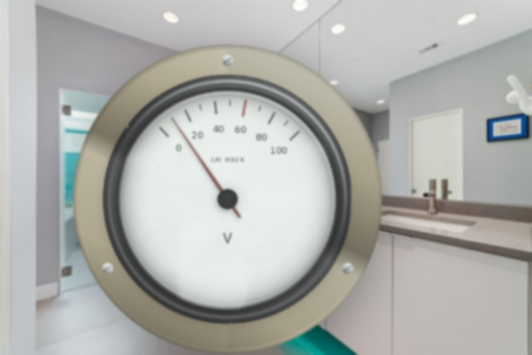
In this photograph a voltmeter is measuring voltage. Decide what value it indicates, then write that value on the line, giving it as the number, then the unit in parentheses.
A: 10 (V)
